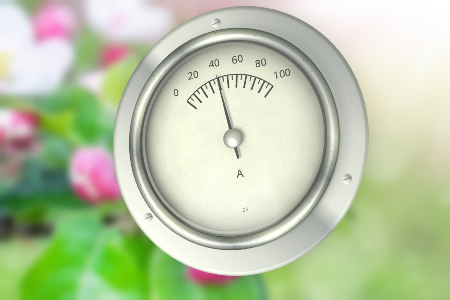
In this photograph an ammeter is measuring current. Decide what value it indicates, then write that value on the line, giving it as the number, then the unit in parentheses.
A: 40 (A)
